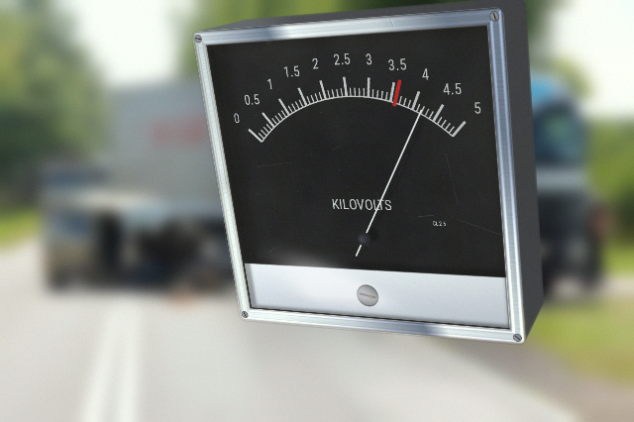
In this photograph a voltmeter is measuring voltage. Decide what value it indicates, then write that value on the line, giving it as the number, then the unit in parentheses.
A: 4.2 (kV)
